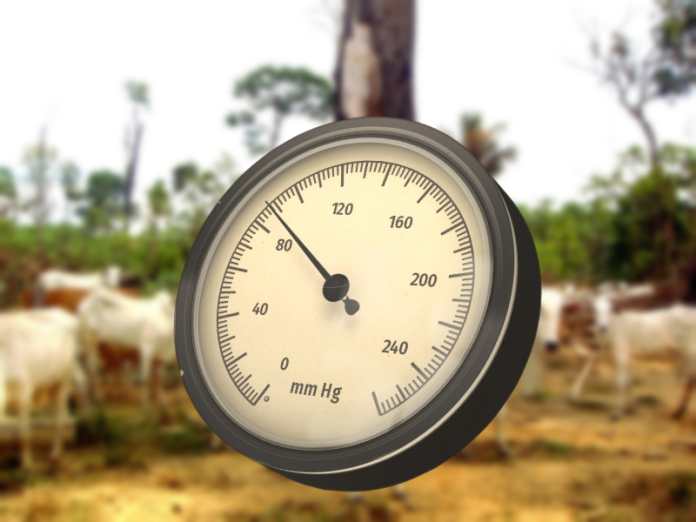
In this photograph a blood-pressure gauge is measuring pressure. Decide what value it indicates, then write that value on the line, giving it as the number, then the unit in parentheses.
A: 88 (mmHg)
